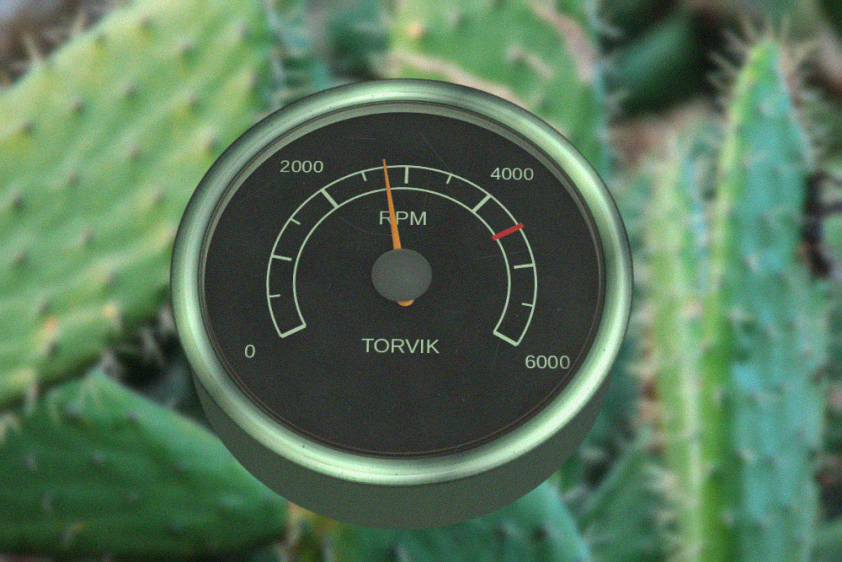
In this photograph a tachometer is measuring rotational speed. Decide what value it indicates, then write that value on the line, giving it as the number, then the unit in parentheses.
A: 2750 (rpm)
